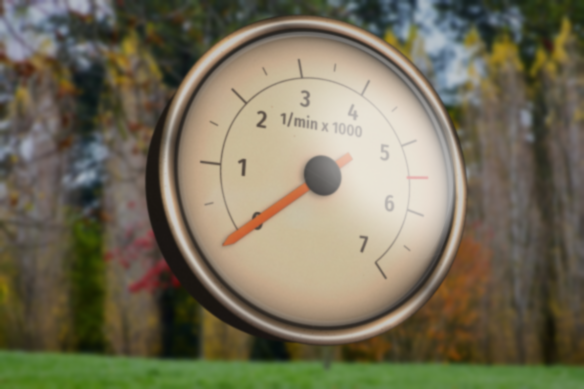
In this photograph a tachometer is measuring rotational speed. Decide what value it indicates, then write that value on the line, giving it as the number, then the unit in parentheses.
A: 0 (rpm)
